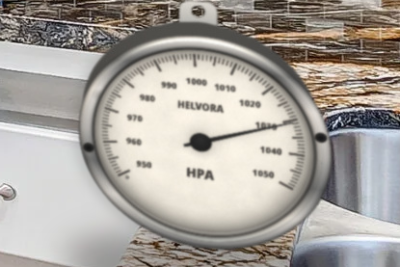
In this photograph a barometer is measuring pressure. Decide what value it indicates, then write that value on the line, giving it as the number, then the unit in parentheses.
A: 1030 (hPa)
